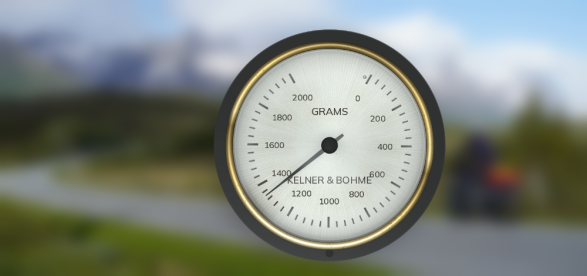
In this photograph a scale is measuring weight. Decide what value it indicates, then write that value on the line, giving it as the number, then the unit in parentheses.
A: 1340 (g)
